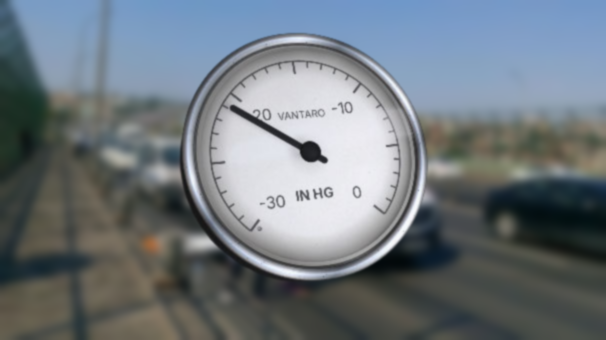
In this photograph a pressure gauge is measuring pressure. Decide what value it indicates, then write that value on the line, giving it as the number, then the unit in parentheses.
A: -21 (inHg)
